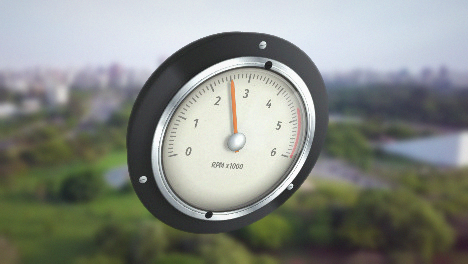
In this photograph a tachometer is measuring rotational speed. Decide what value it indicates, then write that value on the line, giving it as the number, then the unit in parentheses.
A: 2500 (rpm)
